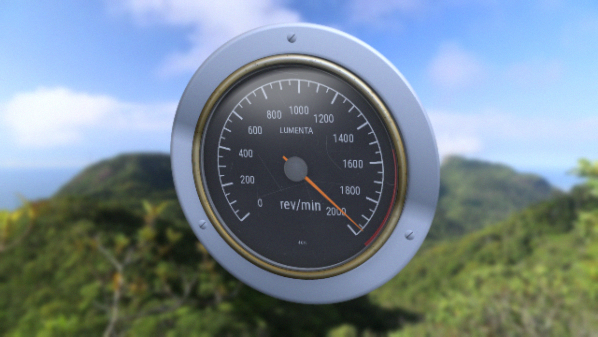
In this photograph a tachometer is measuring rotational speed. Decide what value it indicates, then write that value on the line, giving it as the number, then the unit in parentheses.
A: 1950 (rpm)
